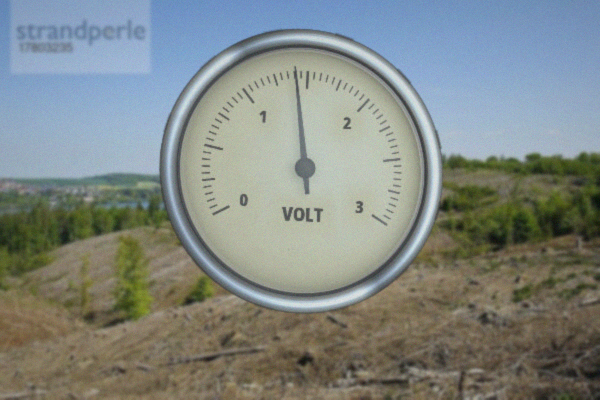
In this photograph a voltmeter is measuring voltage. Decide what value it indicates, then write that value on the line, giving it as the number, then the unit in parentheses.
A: 1.4 (V)
